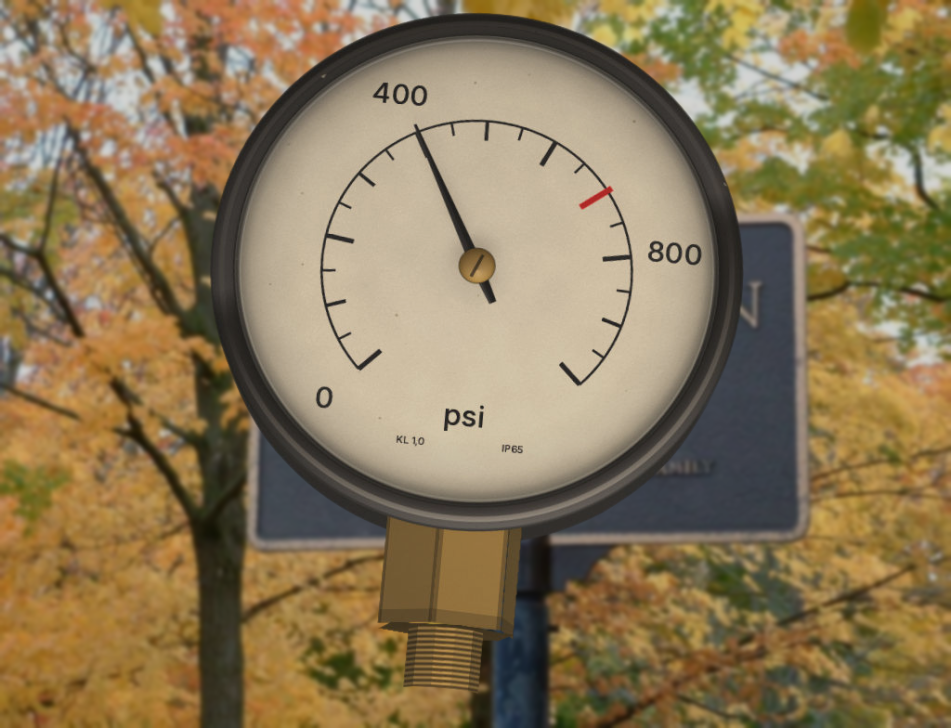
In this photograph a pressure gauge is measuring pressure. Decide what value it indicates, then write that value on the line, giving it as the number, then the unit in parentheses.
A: 400 (psi)
